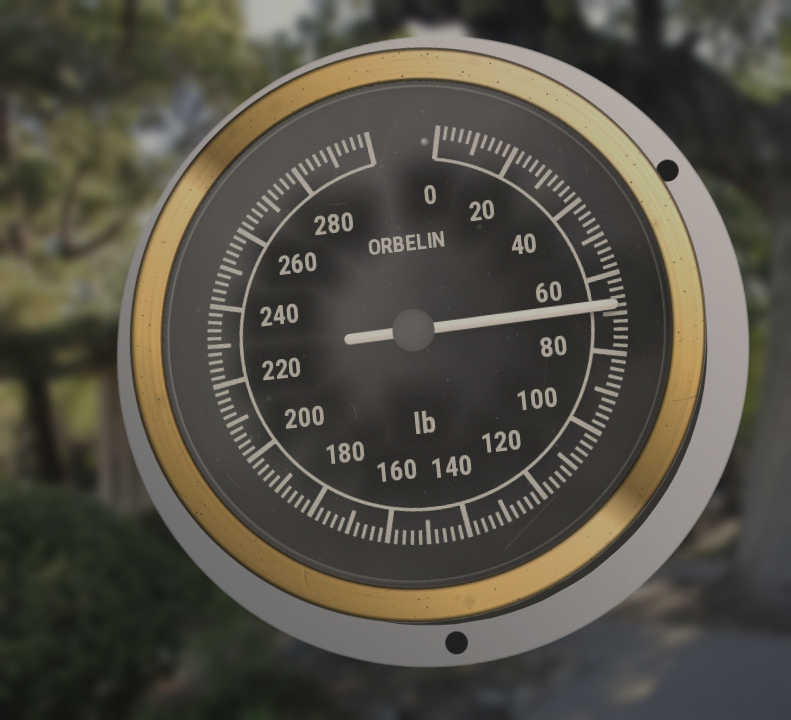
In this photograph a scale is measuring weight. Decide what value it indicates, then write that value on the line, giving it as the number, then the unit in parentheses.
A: 68 (lb)
